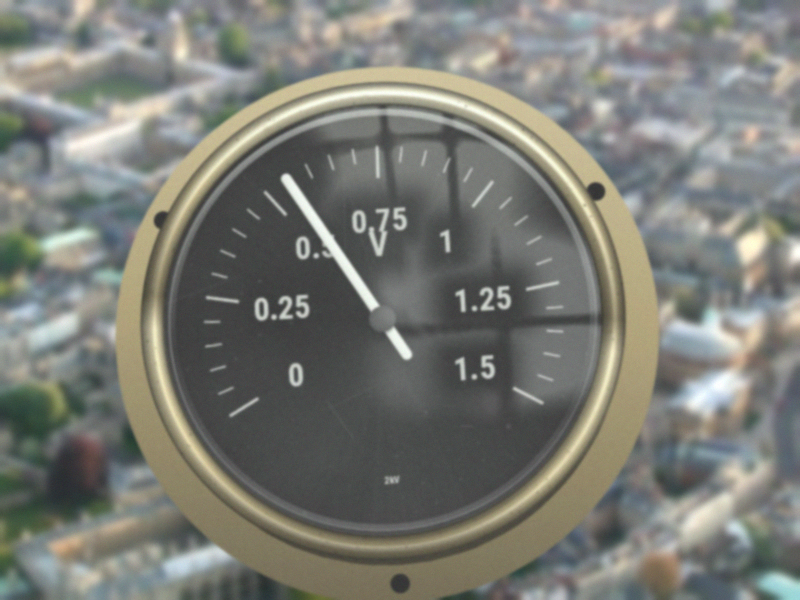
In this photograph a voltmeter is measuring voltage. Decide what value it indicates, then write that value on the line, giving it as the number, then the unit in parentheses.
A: 0.55 (V)
